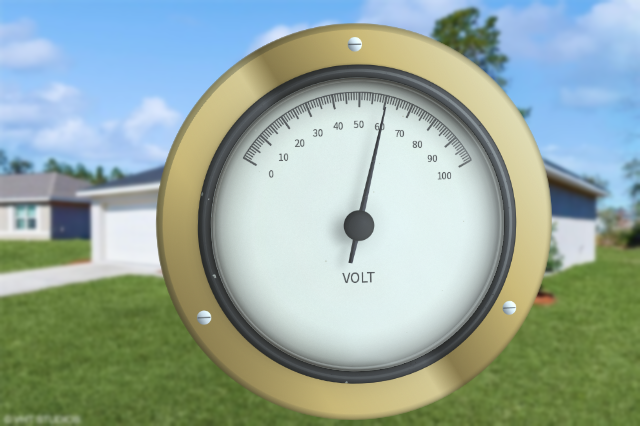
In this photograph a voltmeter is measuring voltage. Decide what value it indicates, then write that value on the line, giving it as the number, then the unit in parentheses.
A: 60 (V)
